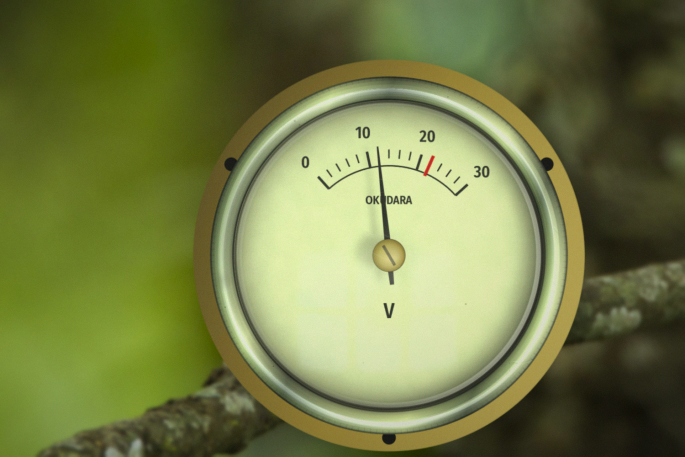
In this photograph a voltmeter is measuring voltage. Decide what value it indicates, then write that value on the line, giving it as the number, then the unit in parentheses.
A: 12 (V)
